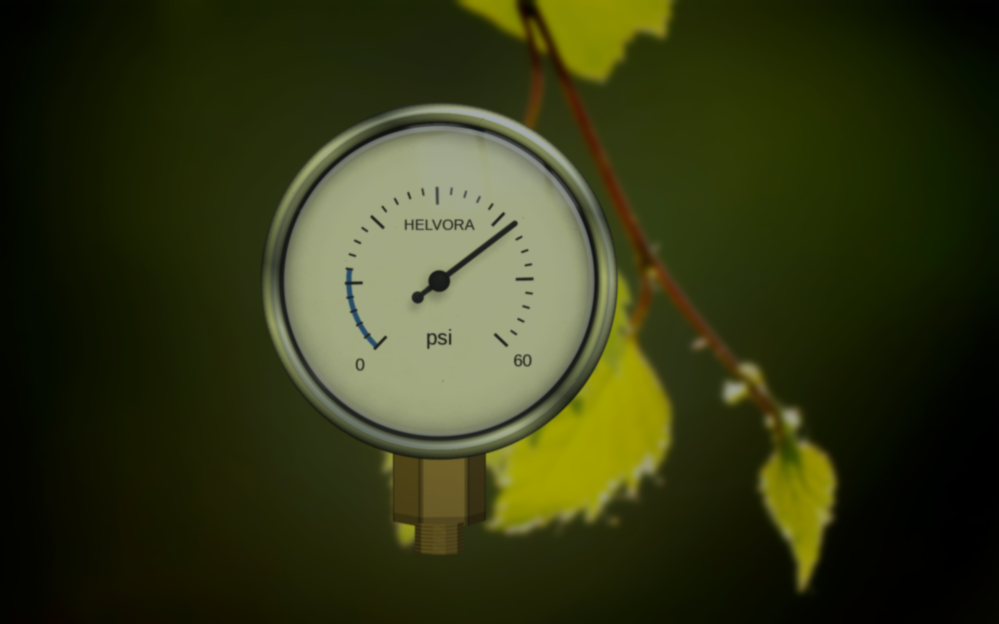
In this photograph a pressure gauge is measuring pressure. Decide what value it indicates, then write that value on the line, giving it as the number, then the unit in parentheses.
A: 42 (psi)
